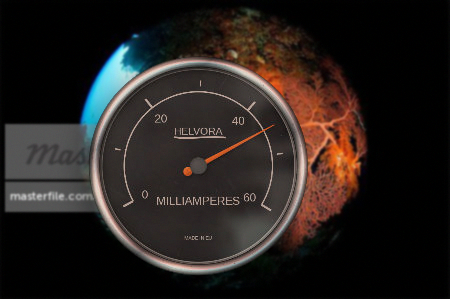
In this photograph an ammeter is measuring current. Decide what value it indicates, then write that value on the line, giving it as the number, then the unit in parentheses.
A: 45 (mA)
